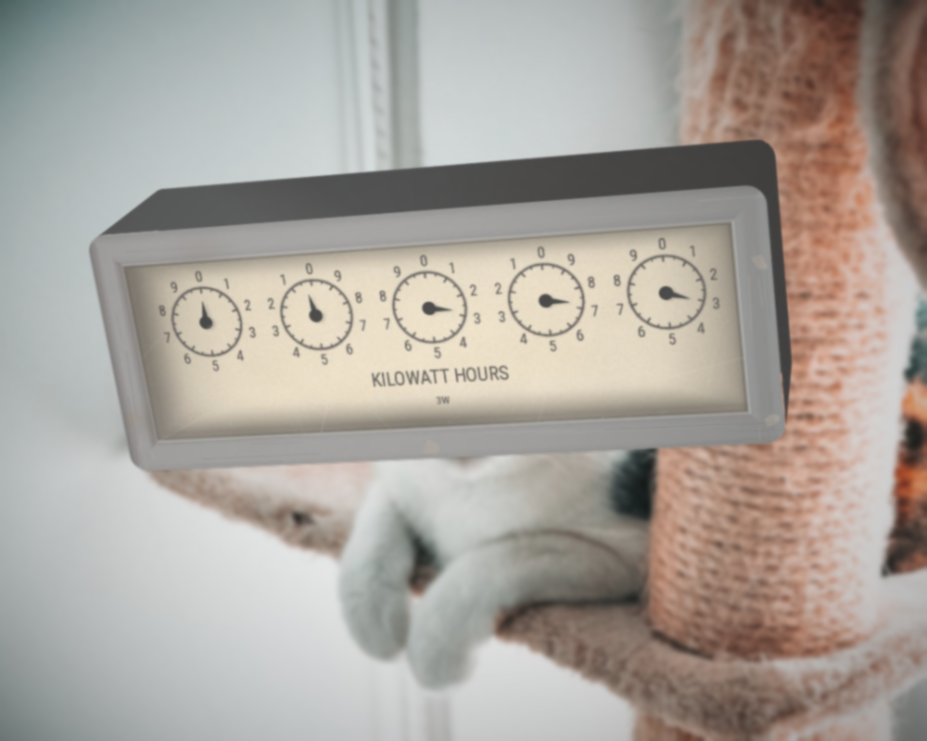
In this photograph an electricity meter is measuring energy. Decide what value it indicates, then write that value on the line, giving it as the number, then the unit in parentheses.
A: 273 (kWh)
